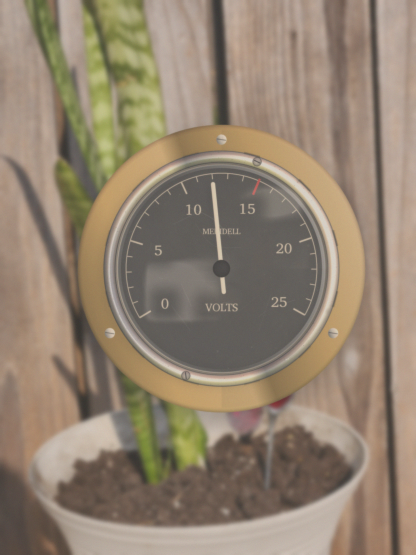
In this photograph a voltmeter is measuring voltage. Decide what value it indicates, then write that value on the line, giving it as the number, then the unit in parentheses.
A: 12 (V)
